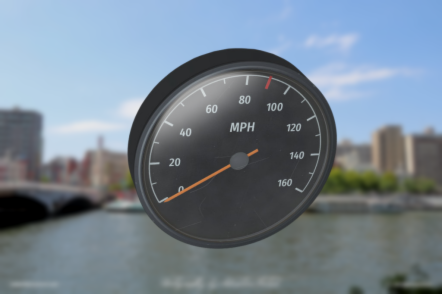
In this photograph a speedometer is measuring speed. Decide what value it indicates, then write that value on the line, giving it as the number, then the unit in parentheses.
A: 0 (mph)
